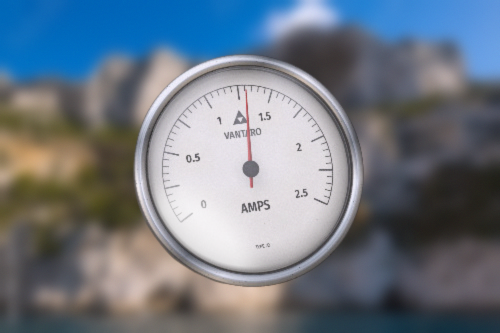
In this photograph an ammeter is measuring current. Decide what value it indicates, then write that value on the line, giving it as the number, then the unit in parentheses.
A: 1.3 (A)
